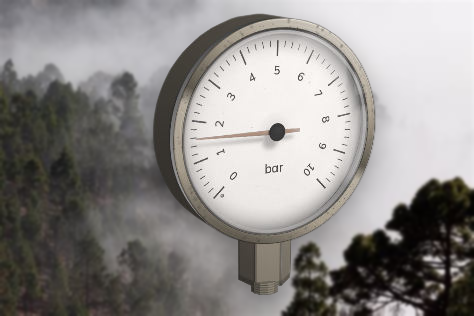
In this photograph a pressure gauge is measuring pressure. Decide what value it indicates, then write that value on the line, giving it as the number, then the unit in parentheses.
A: 1.6 (bar)
